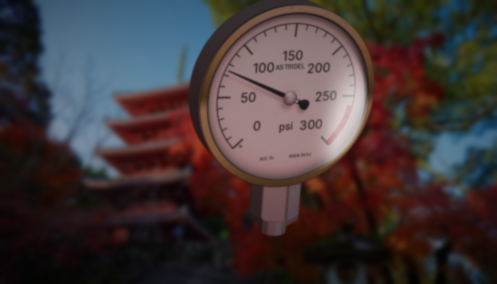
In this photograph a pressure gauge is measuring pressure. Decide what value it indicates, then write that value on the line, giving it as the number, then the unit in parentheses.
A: 75 (psi)
